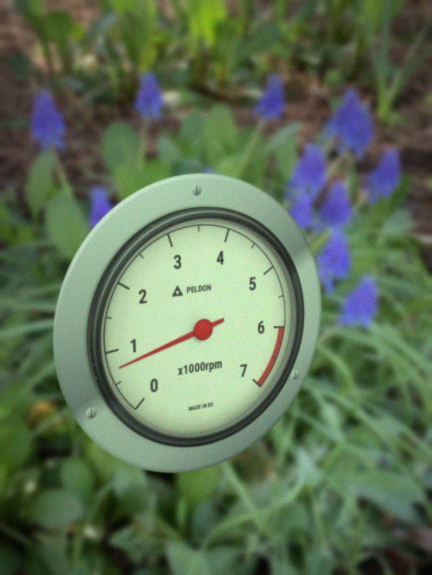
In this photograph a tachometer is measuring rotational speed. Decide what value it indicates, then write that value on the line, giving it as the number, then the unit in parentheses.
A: 750 (rpm)
